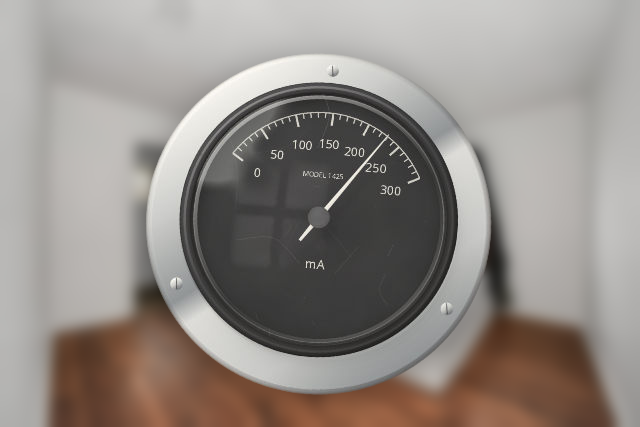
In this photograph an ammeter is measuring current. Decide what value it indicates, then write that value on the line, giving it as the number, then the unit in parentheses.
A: 230 (mA)
